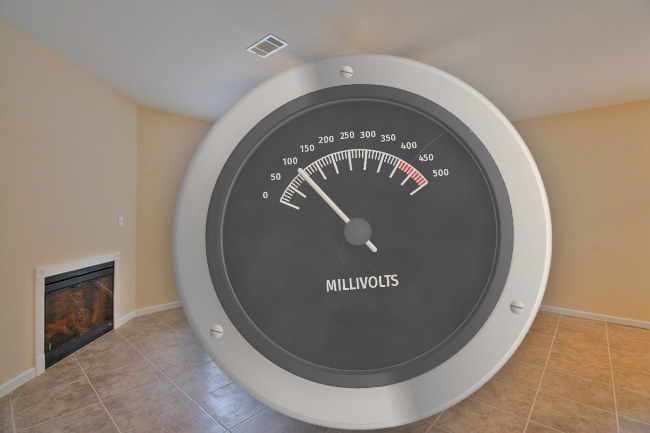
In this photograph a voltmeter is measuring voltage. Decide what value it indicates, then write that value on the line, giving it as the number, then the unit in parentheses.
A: 100 (mV)
